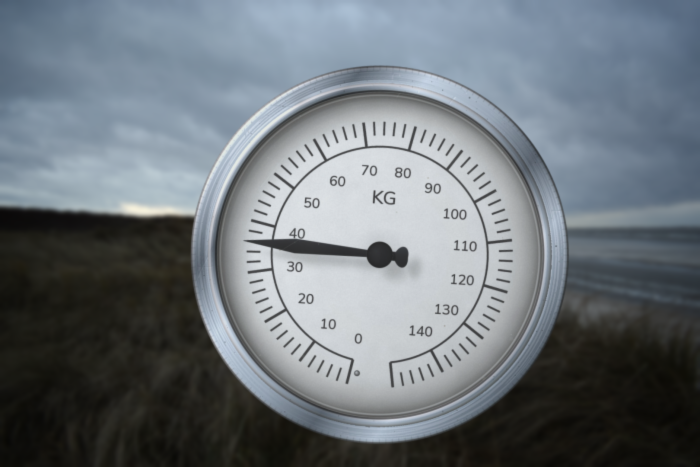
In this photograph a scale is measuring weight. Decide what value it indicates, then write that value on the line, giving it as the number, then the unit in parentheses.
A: 36 (kg)
